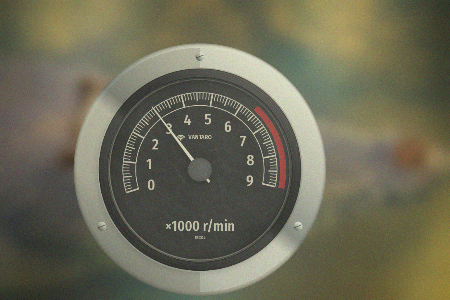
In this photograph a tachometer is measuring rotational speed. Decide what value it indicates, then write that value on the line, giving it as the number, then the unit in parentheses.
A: 3000 (rpm)
